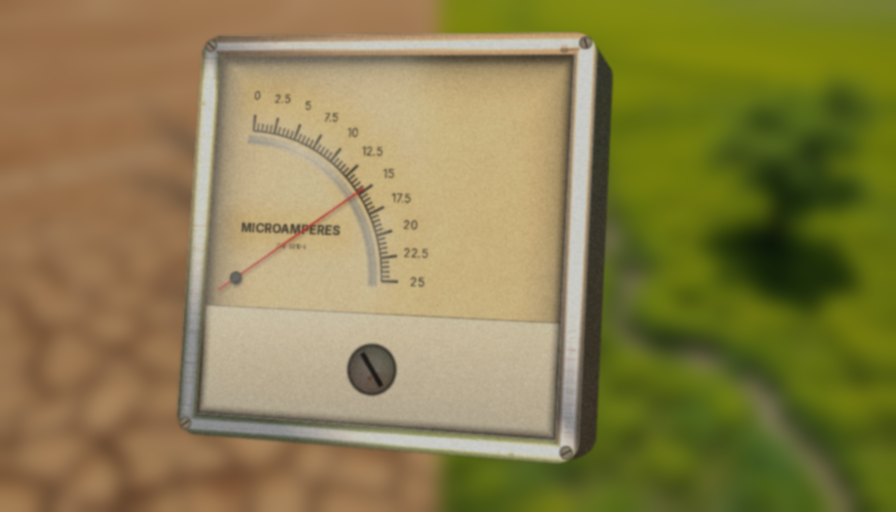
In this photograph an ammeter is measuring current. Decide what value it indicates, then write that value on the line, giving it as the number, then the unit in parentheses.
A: 15 (µA)
